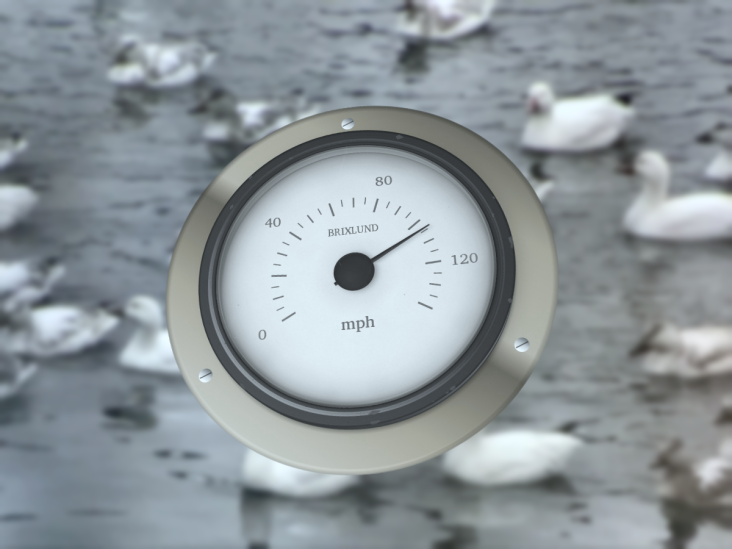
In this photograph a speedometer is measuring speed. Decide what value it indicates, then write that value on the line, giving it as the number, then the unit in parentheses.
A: 105 (mph)
